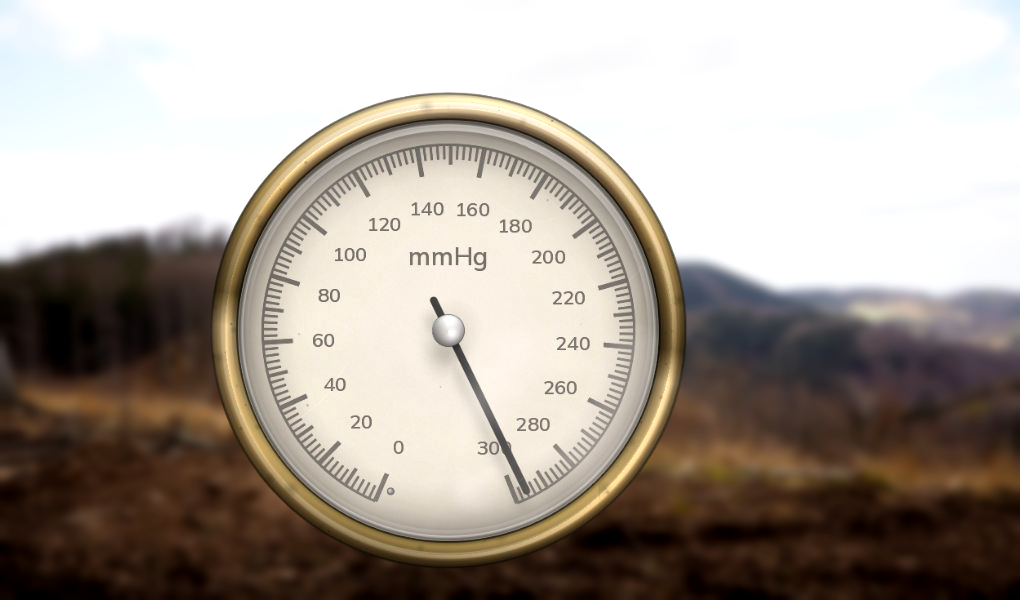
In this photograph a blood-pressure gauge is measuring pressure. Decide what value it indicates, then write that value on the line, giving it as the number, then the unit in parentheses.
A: 296 (mmHg)
